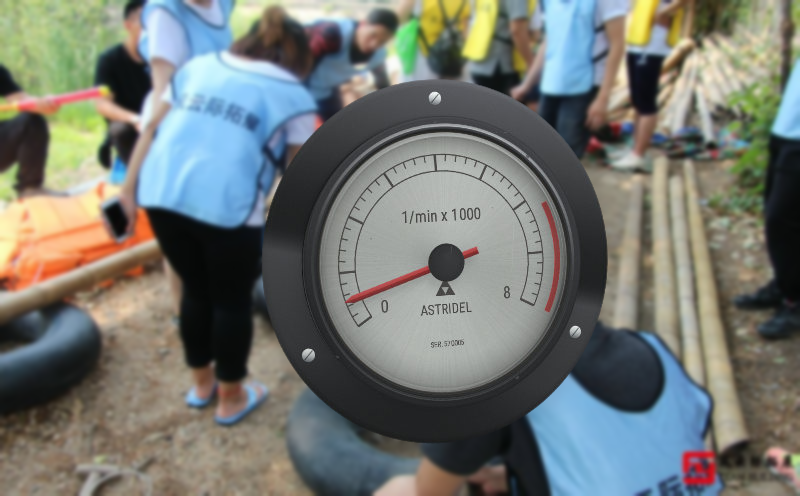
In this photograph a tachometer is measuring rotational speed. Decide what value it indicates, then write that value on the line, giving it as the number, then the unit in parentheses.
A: 500 (rpm)
